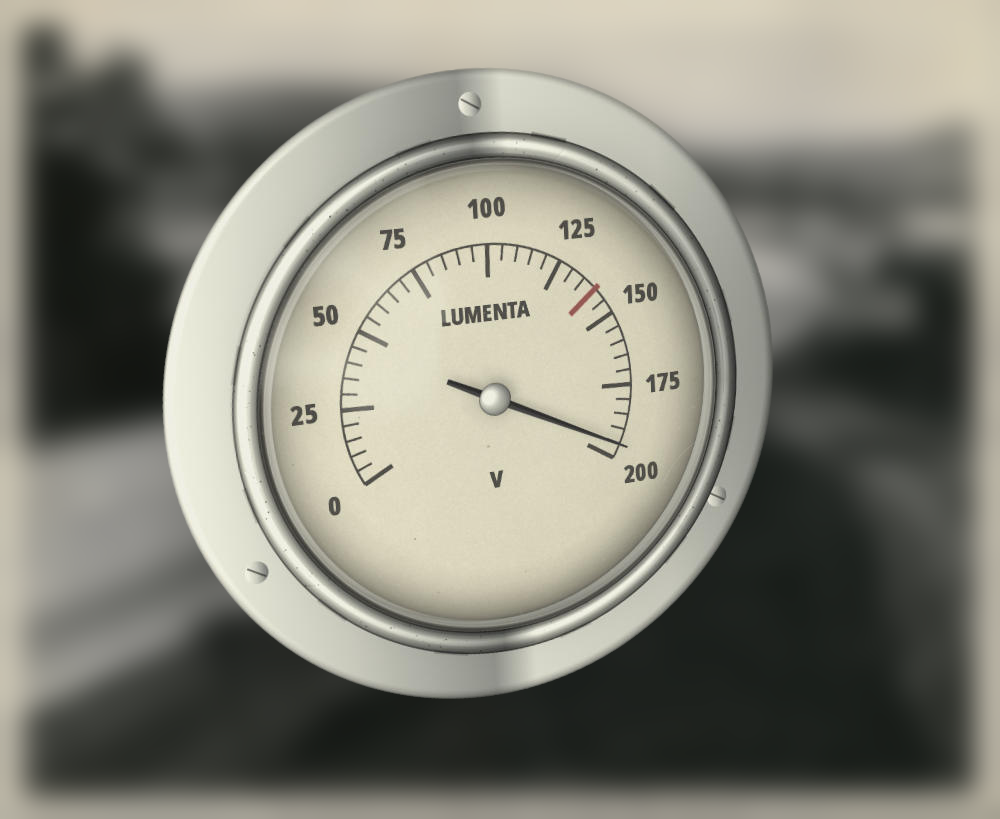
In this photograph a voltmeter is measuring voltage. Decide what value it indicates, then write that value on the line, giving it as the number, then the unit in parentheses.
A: 195 (V)
